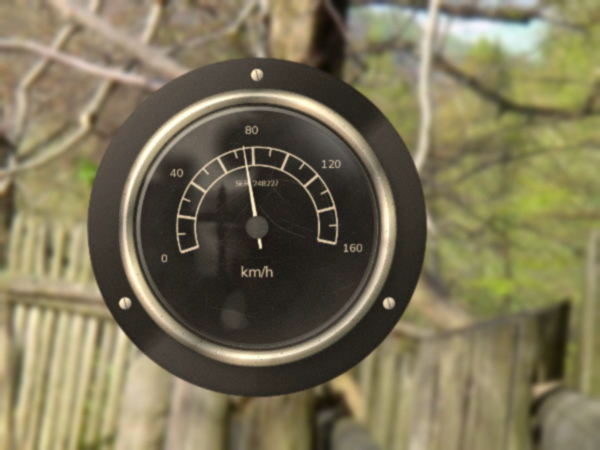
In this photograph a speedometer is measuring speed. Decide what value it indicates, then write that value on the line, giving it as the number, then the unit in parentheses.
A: 75 (km/h)
